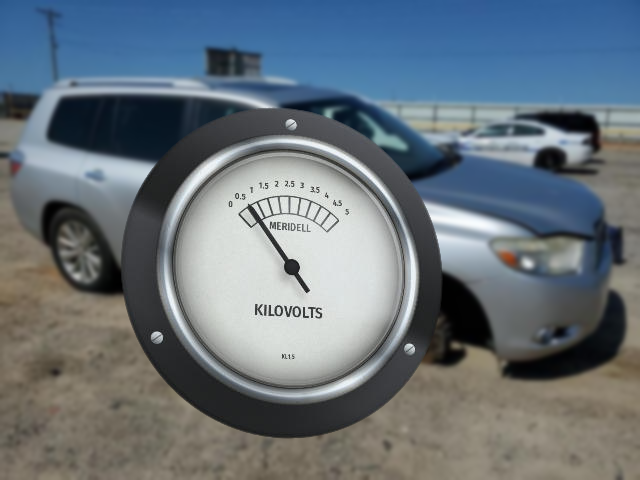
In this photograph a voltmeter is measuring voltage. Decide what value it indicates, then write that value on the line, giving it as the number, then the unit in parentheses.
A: 0.5 (kV)
